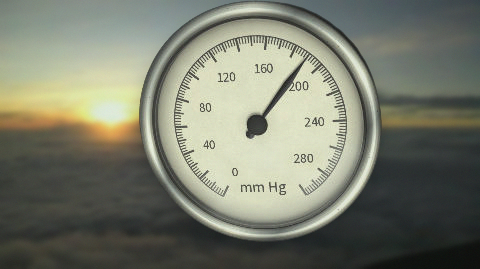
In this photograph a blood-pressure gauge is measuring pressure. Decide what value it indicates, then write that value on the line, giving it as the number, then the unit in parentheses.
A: 190 (mmHg)
